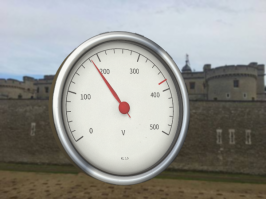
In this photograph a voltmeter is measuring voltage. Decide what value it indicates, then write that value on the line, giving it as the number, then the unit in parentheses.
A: 180 (V)
